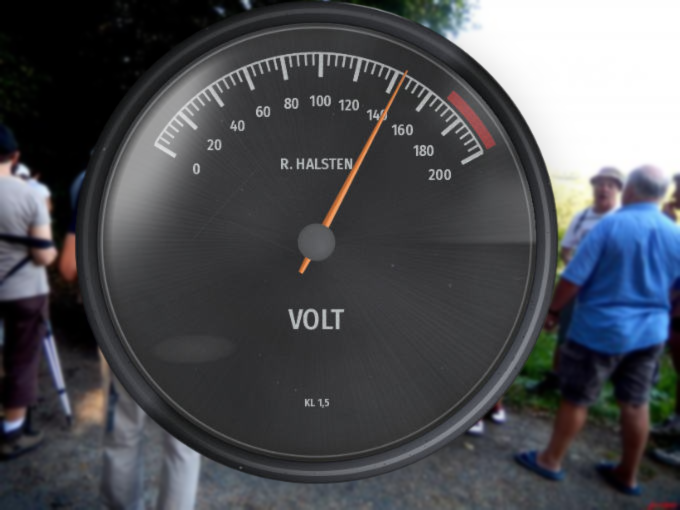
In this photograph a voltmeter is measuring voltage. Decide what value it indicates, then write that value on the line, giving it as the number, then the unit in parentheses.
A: 144 (V)
